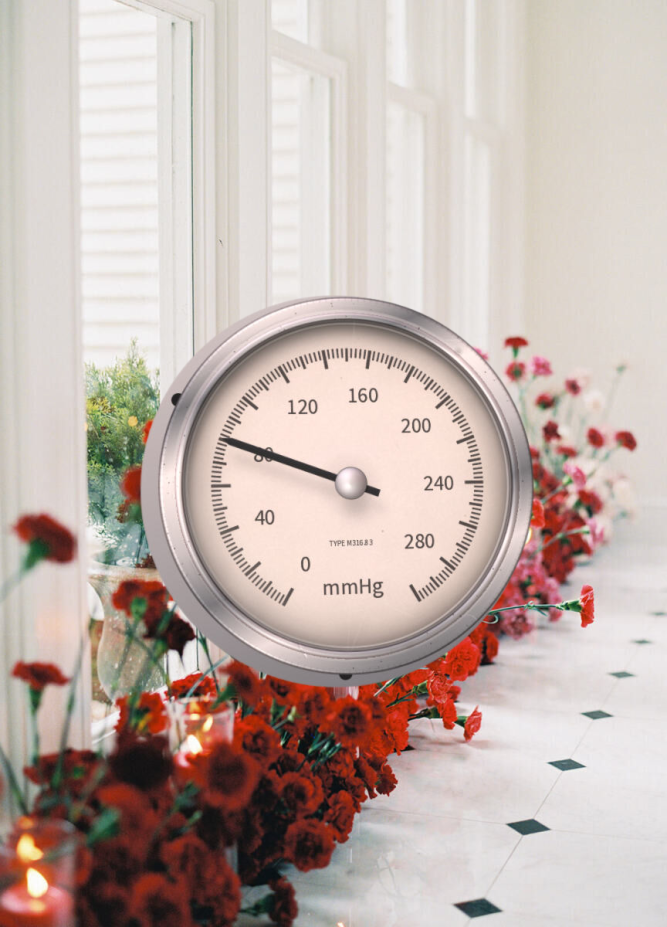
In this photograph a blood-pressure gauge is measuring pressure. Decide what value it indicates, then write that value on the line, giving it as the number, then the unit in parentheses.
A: 80 (mmHg)
